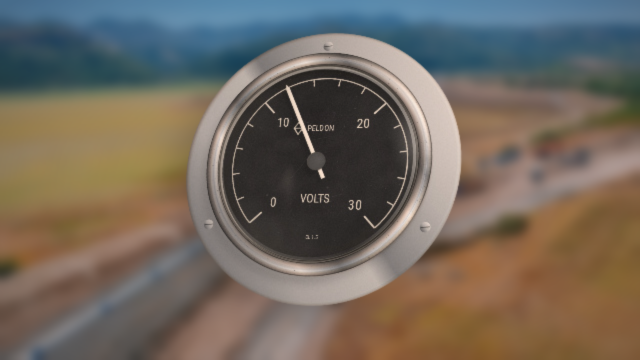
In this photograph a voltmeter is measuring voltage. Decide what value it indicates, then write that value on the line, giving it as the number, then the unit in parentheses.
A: 12 (V)
